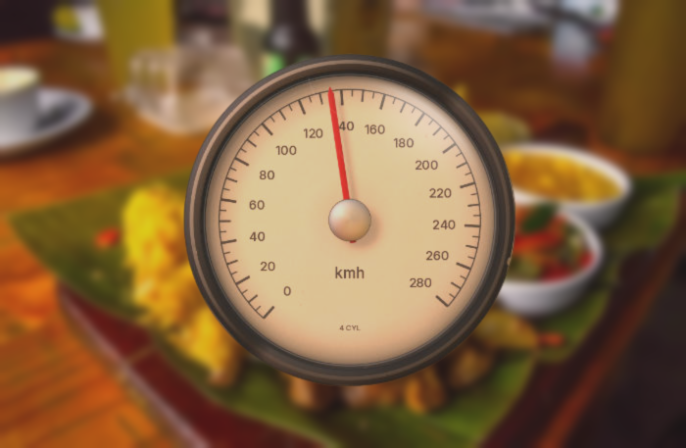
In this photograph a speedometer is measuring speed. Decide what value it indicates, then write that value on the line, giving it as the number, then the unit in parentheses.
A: 135 (km/h)
